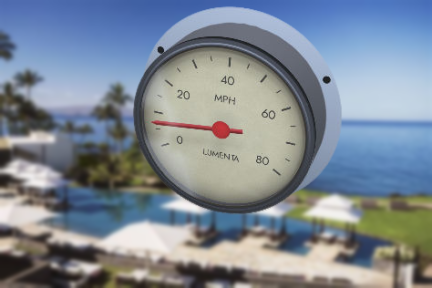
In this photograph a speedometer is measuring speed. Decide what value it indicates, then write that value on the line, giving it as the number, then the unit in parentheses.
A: 7.5 (mph)
